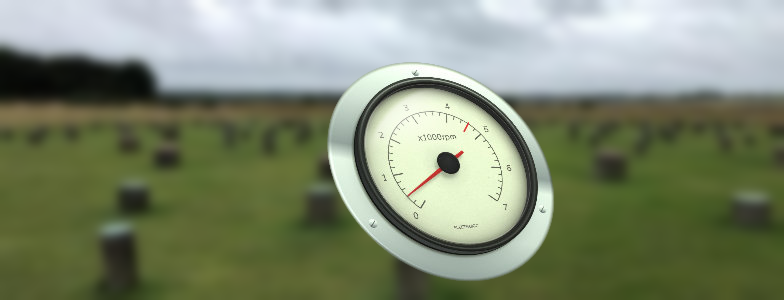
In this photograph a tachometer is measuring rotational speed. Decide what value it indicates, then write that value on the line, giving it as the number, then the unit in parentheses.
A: 400 (rpm)
